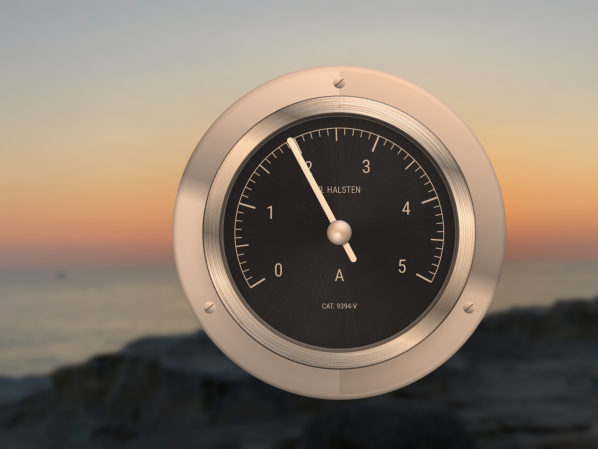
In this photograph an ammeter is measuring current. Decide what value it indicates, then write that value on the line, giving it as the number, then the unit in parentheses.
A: 1.95 (A)
